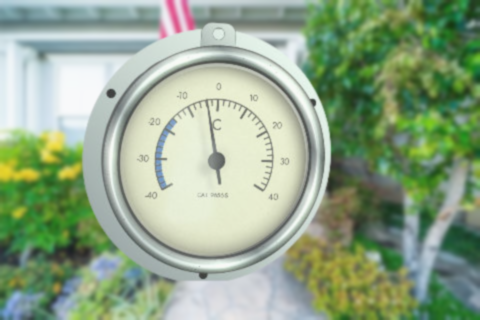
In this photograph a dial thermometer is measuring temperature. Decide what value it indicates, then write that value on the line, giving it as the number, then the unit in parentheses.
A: -4 (°C)
